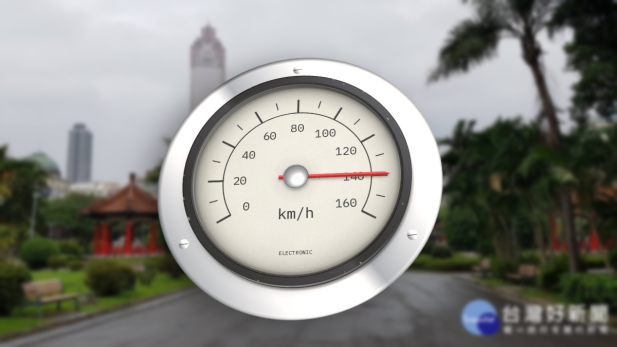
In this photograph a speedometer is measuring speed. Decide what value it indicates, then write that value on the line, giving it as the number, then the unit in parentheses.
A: 140 (km/h)
